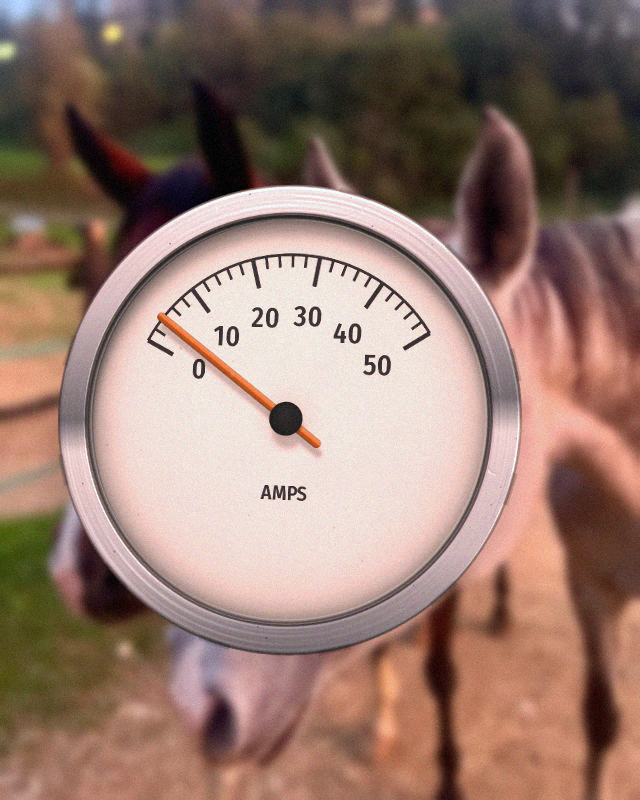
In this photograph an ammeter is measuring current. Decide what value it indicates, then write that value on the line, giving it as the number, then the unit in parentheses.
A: 4 (A)
